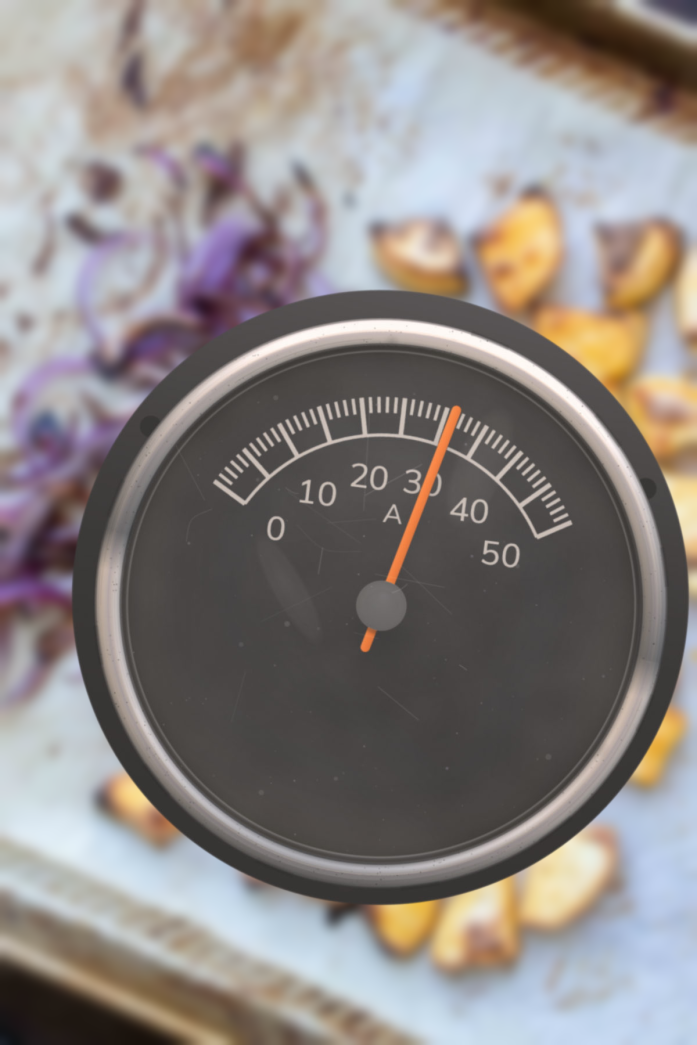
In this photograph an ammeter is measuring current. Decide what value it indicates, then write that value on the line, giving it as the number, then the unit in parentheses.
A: 31 (A)
